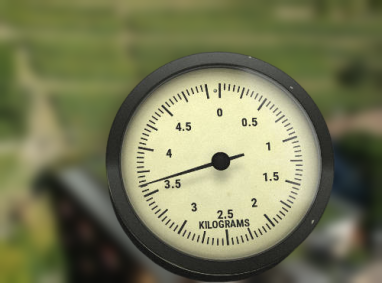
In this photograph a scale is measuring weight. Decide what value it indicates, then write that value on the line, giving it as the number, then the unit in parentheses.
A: 3.6 (kg)
